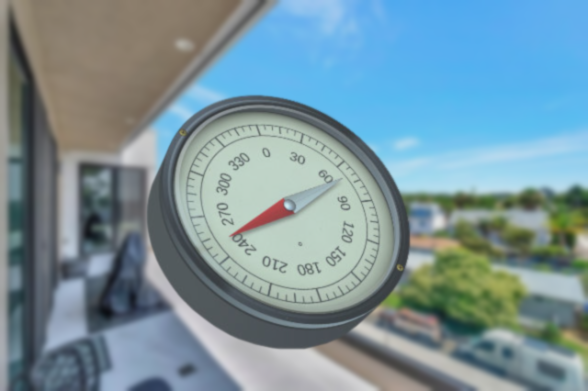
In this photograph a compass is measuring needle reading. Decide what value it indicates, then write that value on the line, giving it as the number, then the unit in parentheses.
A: 250 (°)
